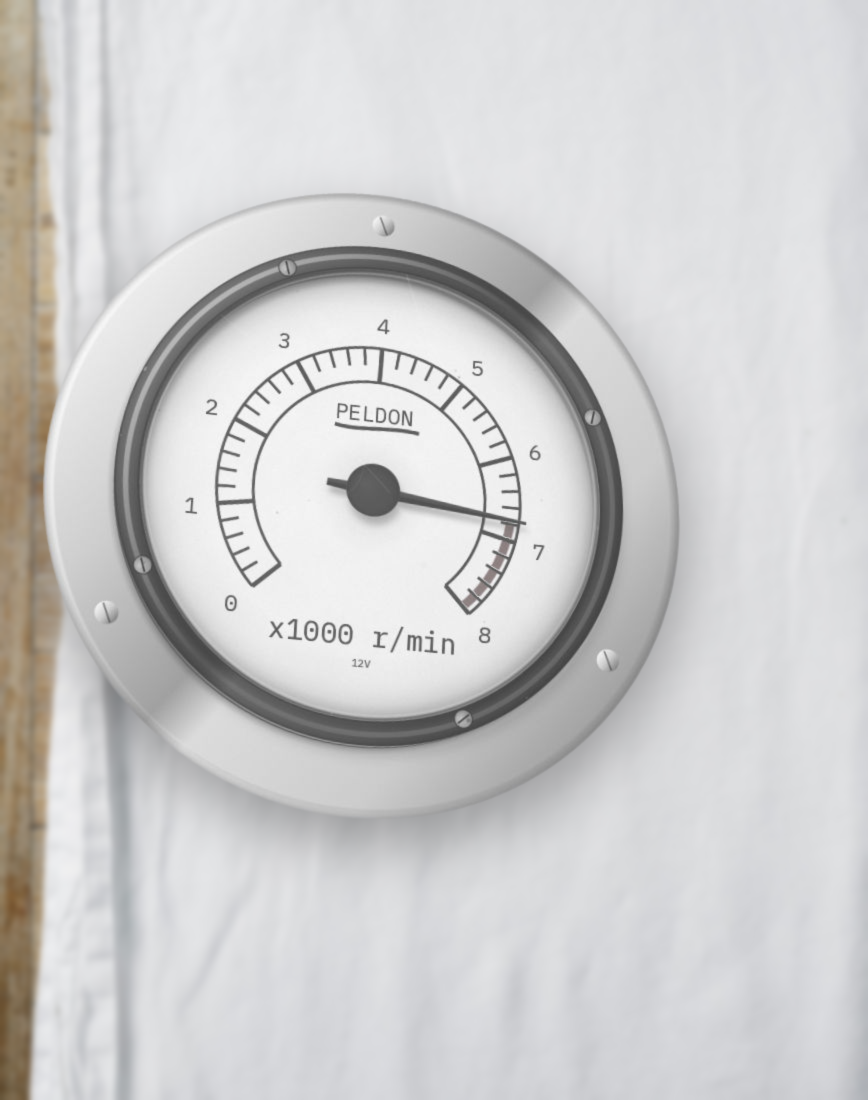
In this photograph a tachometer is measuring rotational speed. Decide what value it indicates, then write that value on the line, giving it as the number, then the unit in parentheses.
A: 6800 (rpm)
